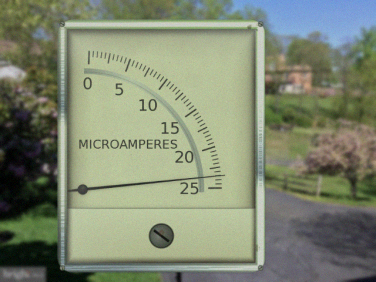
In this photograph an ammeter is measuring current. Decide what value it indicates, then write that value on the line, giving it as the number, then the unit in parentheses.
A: 23.5 (µA)
